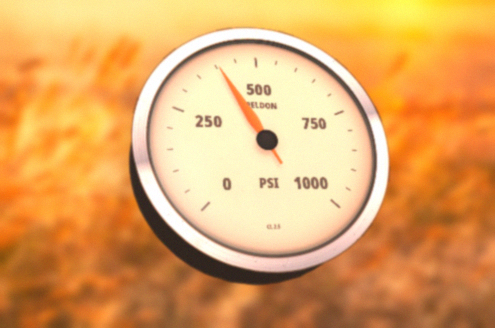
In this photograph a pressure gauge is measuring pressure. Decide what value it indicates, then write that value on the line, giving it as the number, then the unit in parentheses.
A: 400 (psi)
